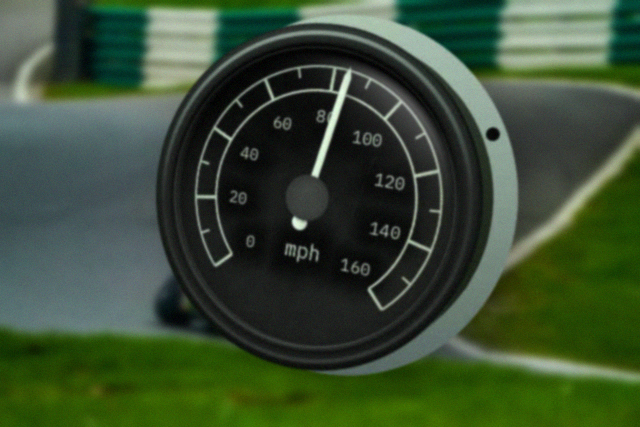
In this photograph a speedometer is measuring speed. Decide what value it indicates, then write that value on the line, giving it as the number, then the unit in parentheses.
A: 85 (mph)
